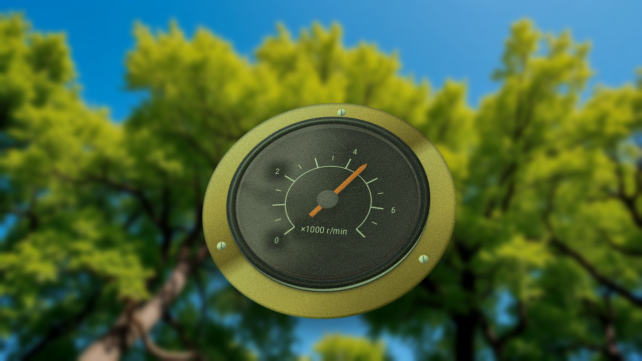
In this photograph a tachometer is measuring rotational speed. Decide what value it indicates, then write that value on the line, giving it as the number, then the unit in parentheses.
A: 4500 (rpm)
